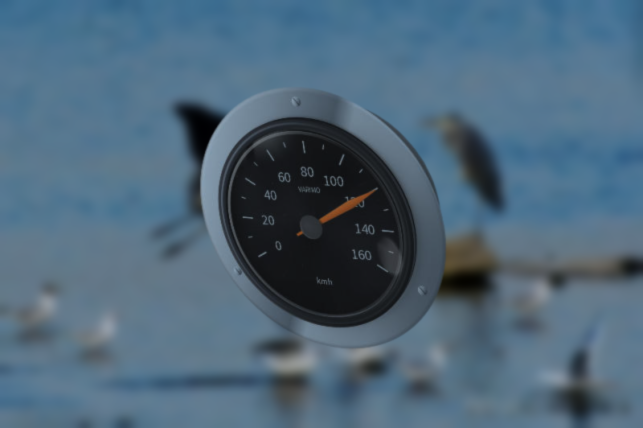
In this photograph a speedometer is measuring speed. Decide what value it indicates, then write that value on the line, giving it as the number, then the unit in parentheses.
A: 120 (km/h)
